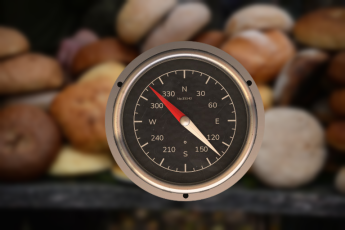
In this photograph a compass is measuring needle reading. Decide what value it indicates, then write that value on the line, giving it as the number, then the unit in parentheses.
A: 315 (°)
